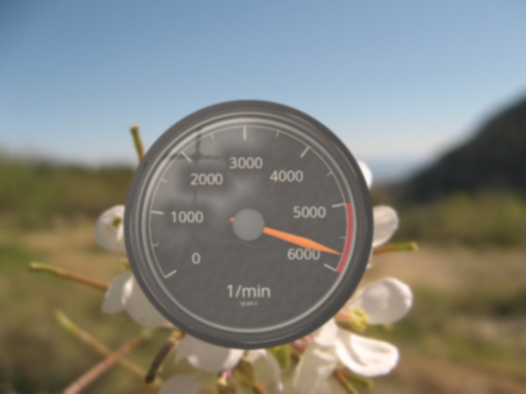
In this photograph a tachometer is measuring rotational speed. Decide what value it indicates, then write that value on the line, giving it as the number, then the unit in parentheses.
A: 5750 (rpm)
